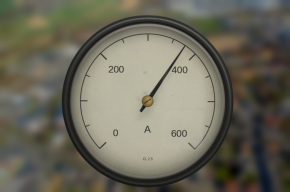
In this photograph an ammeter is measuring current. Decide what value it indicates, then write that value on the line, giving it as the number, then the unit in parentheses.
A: 375 (A)
